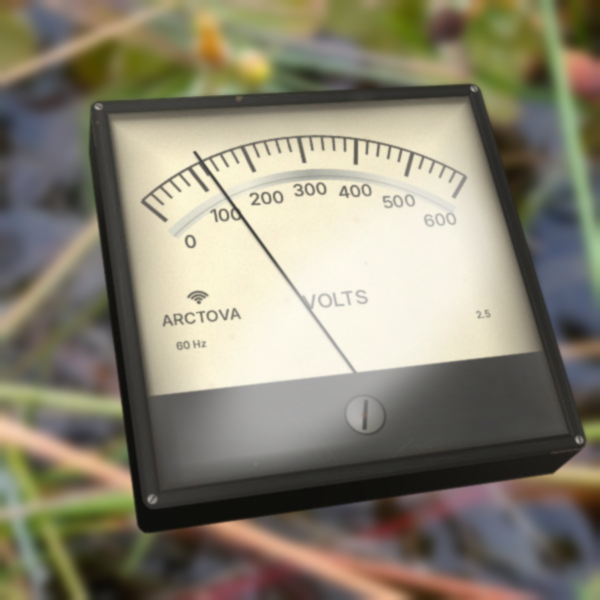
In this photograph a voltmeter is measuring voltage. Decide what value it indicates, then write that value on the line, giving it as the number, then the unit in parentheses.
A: 120 (V)
